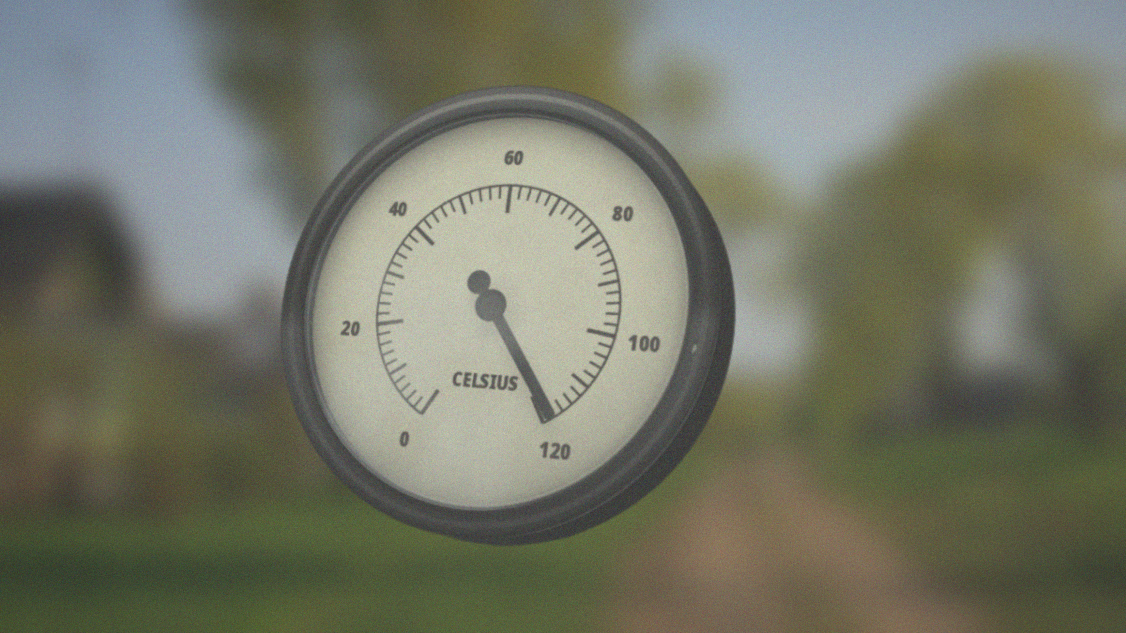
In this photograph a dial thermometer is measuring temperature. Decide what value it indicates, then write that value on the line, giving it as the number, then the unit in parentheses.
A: 118 (°C)
